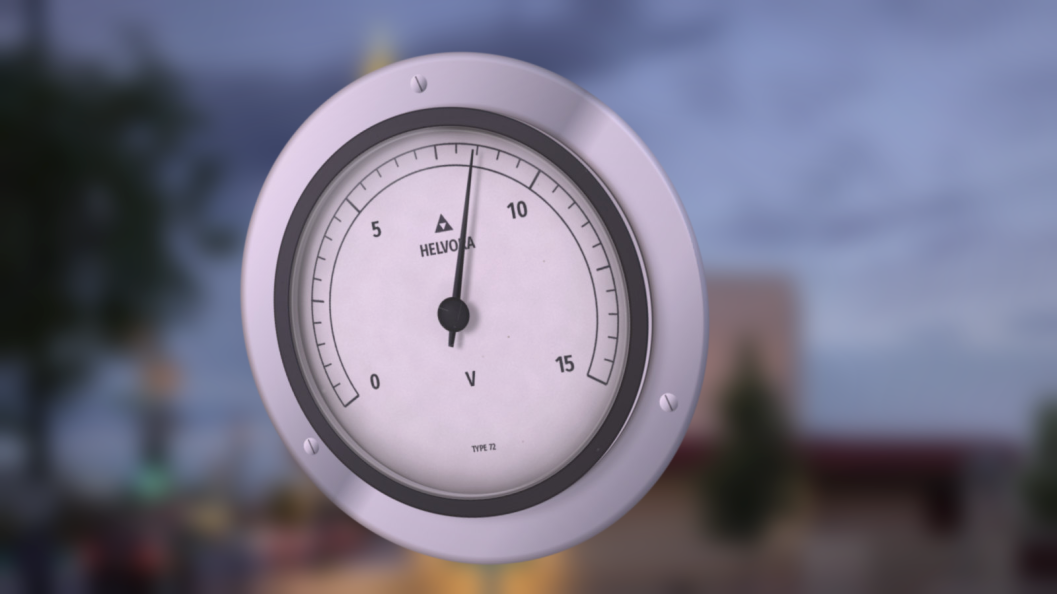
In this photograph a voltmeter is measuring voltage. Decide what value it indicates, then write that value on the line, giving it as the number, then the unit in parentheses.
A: 8.5 (V)
